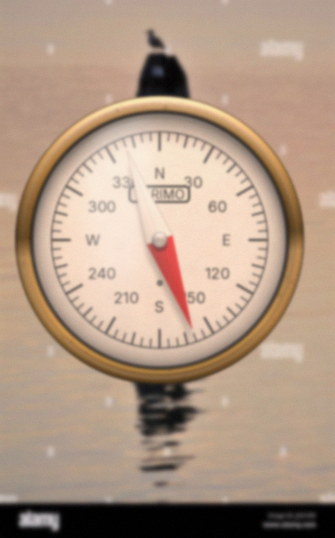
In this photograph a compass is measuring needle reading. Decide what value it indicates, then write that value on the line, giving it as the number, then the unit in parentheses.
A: 160 (°)
